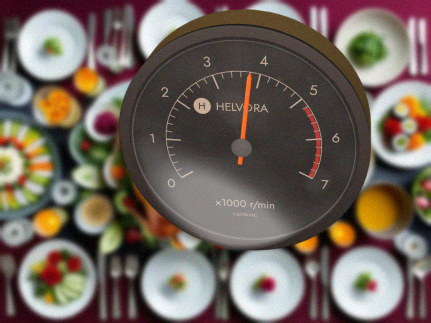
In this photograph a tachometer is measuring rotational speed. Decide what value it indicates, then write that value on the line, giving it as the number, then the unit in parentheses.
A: 3800 (rpm)
